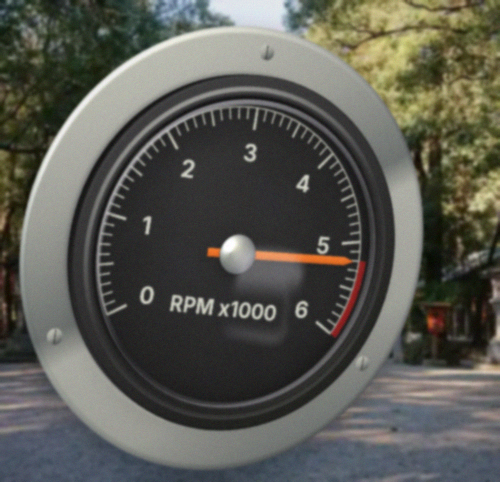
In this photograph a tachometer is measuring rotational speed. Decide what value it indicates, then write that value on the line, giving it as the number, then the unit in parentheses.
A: 5200 (rpm)
